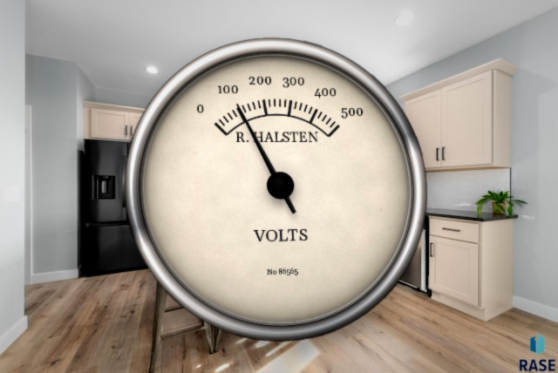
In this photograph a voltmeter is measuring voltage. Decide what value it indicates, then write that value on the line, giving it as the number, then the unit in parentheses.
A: 100 (V)
